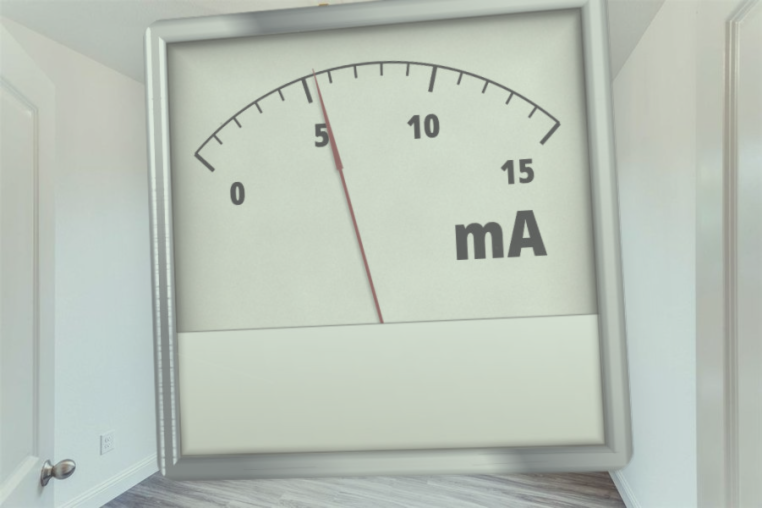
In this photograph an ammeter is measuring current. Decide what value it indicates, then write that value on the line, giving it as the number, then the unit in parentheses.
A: 5.5 (mA)
